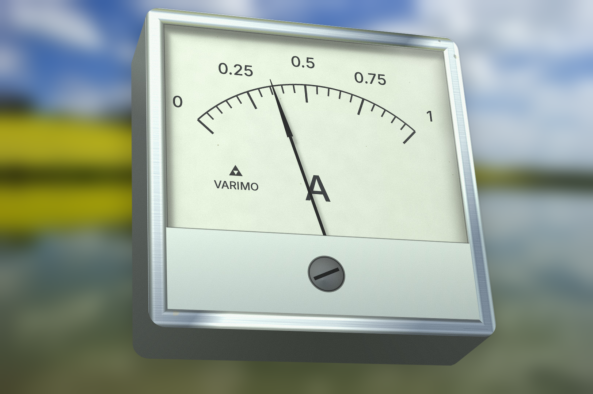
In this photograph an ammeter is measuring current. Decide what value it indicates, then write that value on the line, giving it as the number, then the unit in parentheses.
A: 0.35 (A)
